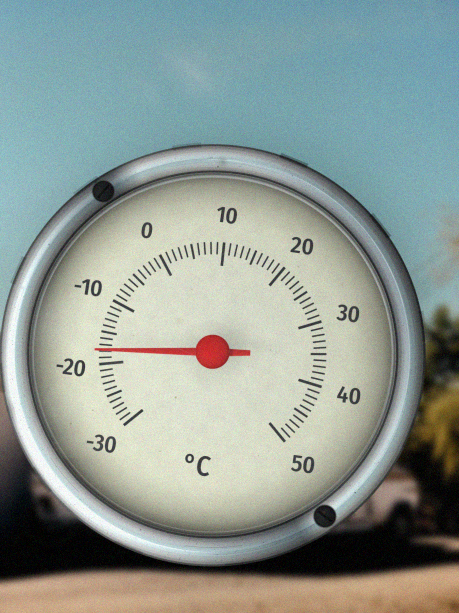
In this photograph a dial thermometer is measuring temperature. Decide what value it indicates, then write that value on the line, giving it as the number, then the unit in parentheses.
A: -18 (°C)
